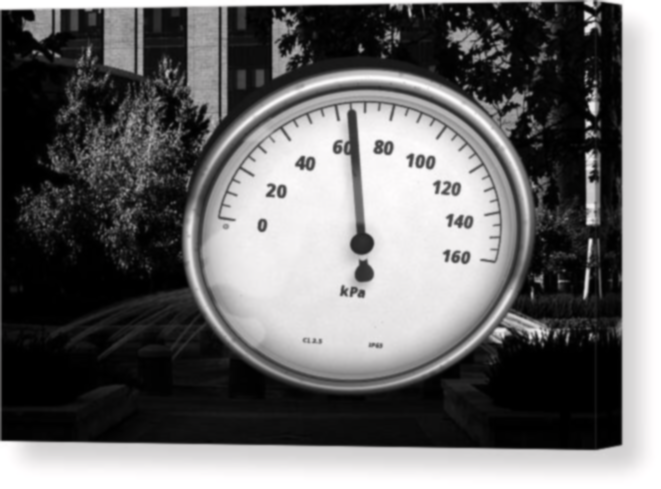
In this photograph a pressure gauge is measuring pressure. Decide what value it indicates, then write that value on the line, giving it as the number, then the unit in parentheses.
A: 65 (kPa)
